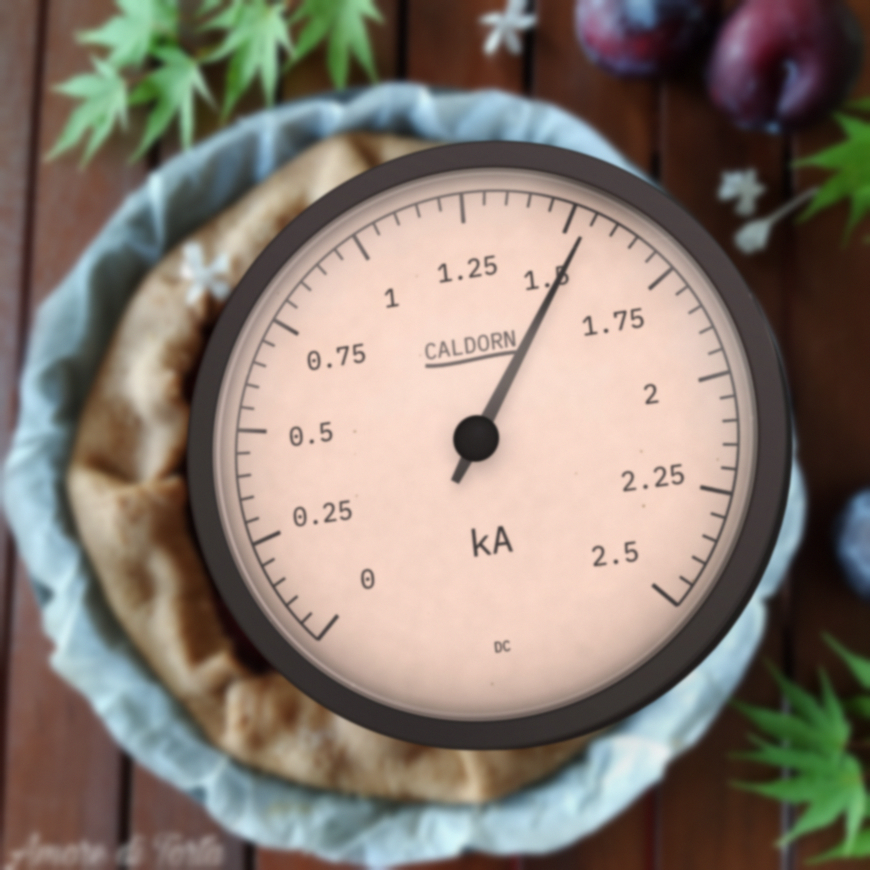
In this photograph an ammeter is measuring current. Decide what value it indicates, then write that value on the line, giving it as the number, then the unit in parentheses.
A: 1.55 (kA)
